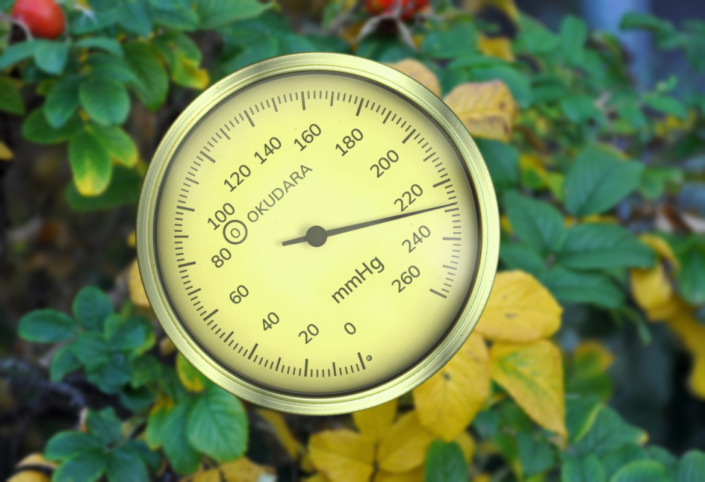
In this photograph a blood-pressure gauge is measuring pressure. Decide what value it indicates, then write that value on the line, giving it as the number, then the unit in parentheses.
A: 228 (mmHg)
